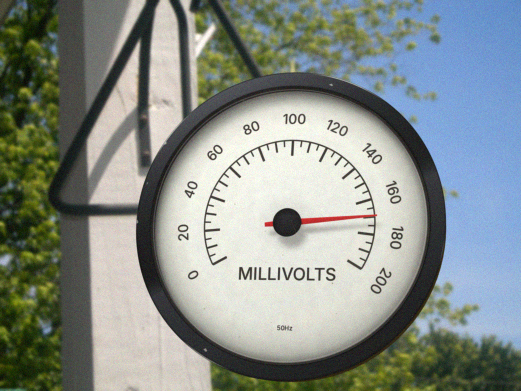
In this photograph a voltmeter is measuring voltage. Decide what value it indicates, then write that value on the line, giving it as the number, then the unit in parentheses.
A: 170 (mV)
